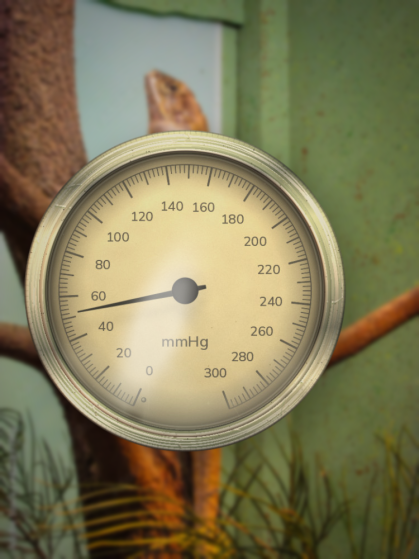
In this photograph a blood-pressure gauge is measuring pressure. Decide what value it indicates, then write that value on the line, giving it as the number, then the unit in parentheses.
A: 52 (mmHg)
